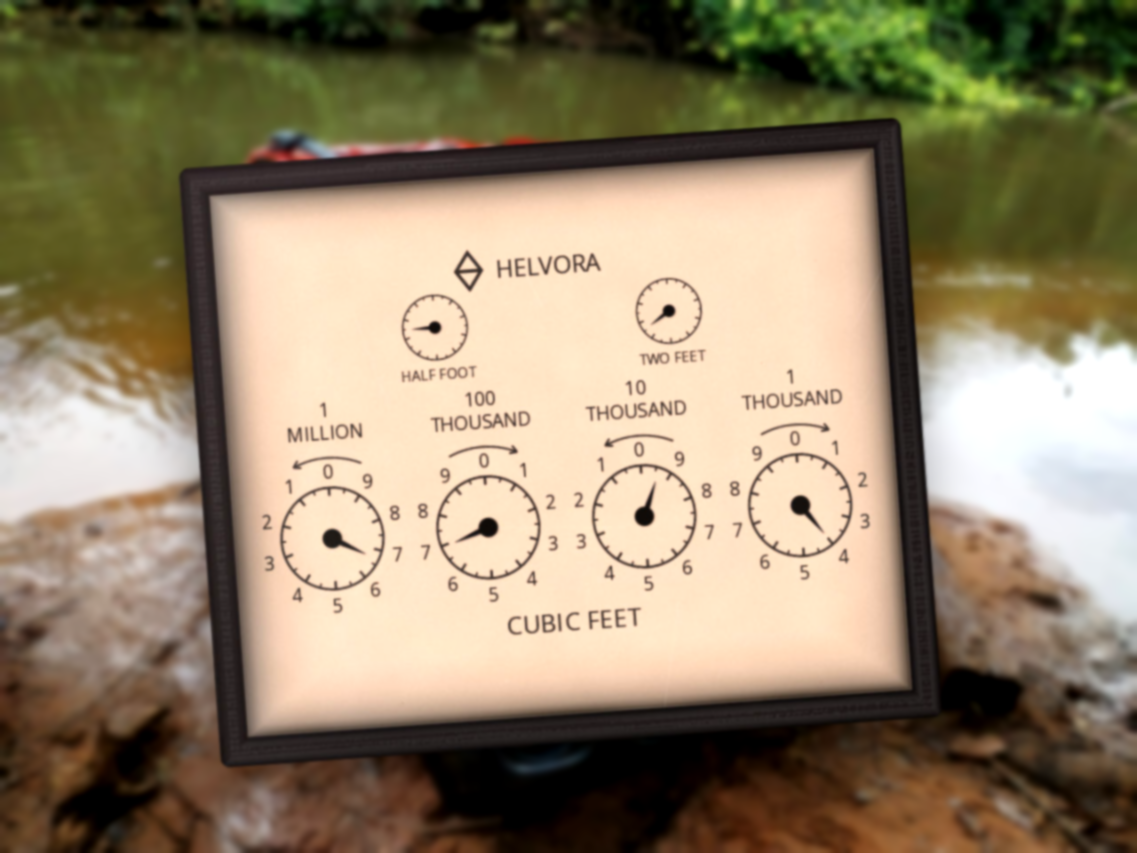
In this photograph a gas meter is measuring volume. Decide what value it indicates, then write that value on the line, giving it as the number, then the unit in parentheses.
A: 669400 (ft³)
